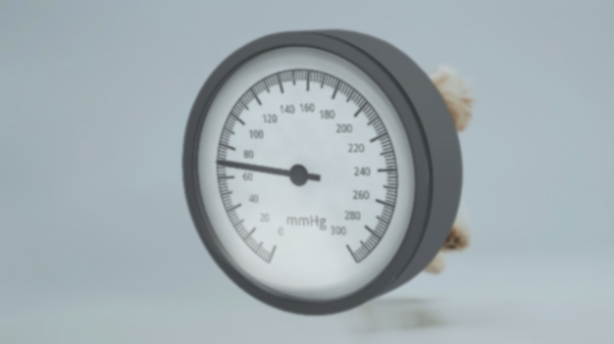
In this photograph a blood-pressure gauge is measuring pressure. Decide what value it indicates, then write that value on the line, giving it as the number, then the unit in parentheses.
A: 70 (mmHg)
